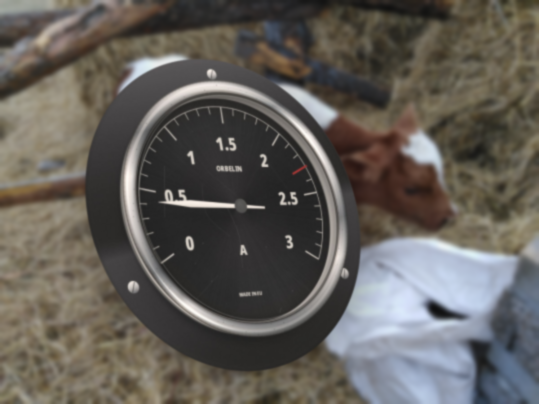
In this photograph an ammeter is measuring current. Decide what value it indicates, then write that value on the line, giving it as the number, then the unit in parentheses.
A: 0.4 (A)
